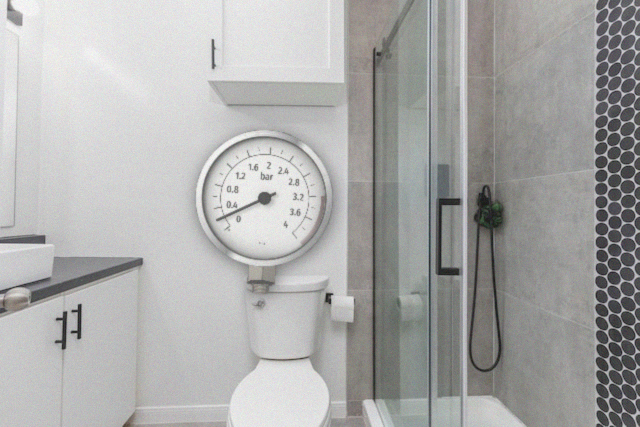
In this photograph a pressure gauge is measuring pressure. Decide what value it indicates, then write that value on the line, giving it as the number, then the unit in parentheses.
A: 0.2 (bar)
